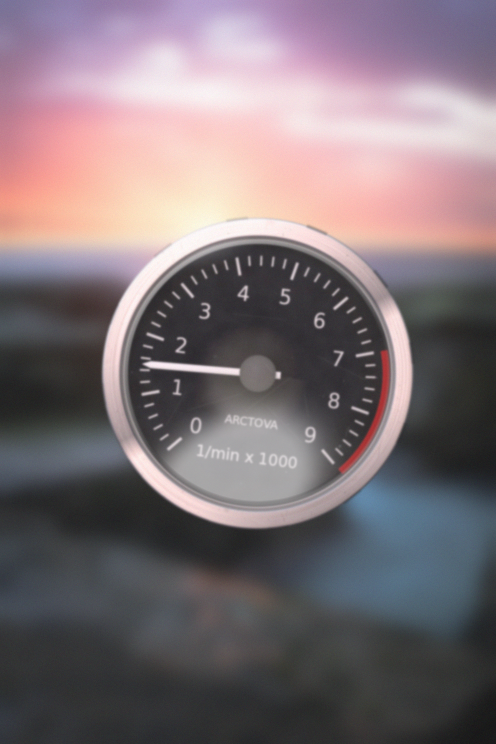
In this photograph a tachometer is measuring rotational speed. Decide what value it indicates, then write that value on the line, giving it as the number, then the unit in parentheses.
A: 1500 (rpm)
